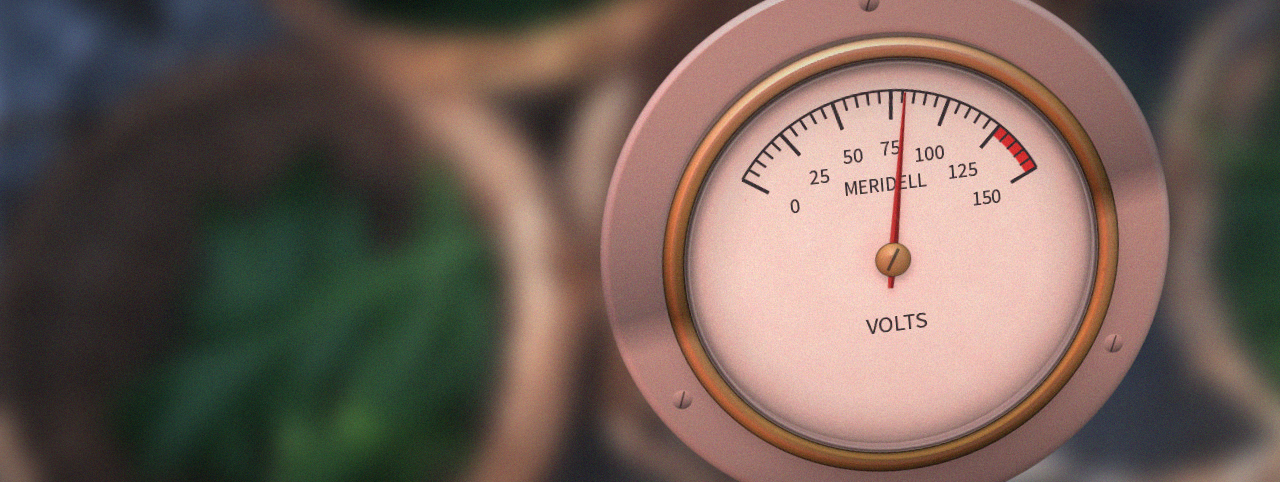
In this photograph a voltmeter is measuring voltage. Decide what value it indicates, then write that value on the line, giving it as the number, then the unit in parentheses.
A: 80 (V)
